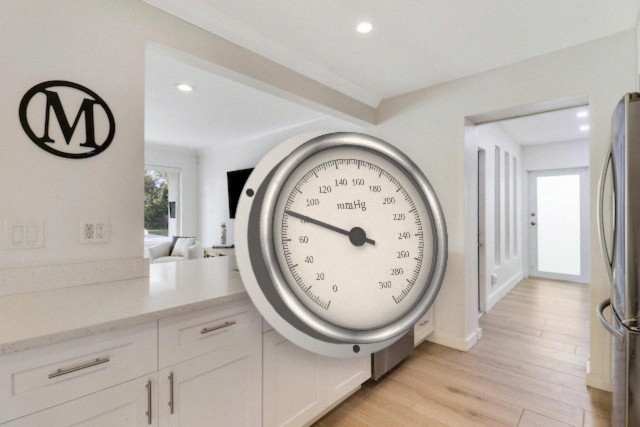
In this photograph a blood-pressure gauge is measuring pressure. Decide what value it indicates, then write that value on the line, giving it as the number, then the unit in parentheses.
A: 80 (mmHg)
